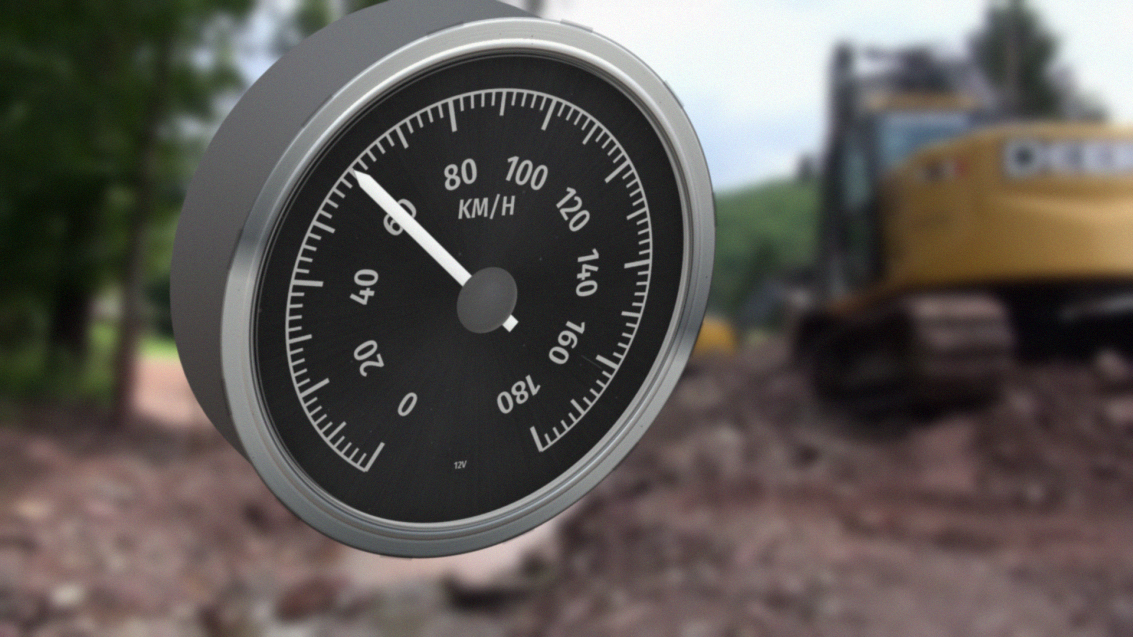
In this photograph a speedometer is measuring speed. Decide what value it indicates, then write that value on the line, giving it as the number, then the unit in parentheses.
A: 60 (km/h)
